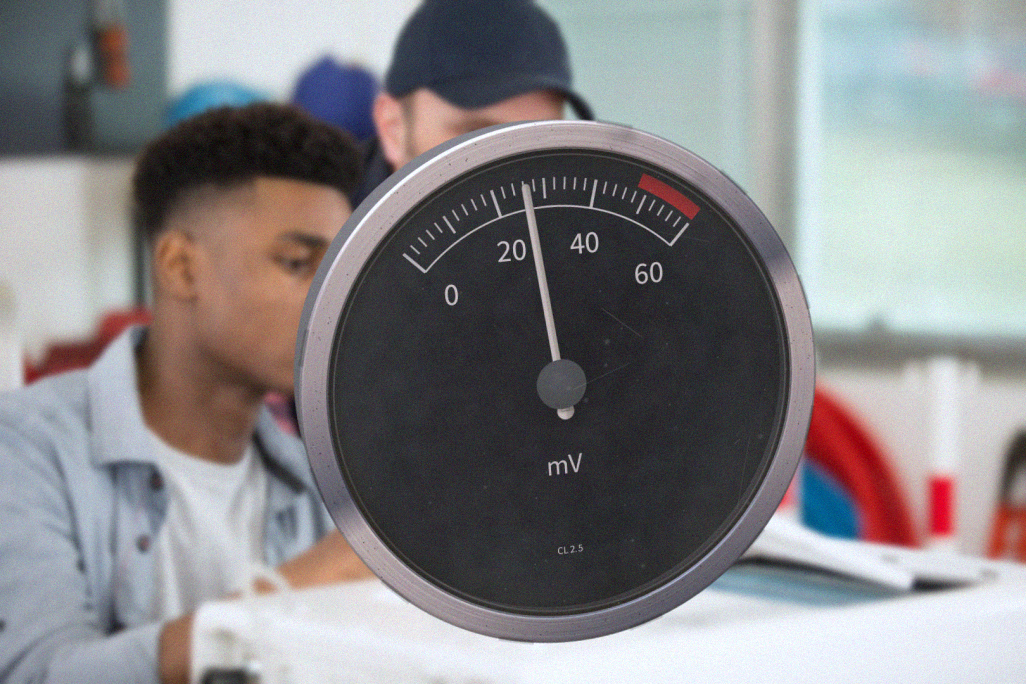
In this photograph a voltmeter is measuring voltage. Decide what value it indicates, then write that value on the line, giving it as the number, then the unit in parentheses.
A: 26 (mV)
